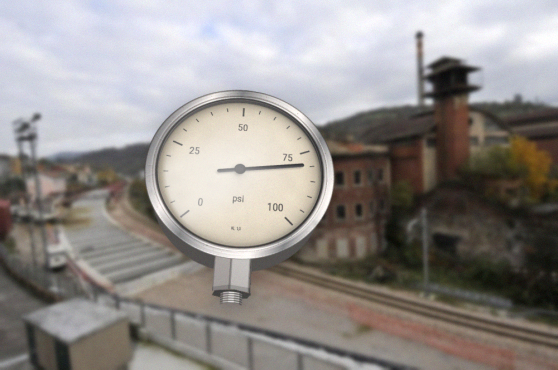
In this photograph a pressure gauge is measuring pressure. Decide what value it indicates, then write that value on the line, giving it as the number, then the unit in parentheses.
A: 80 (psi)
